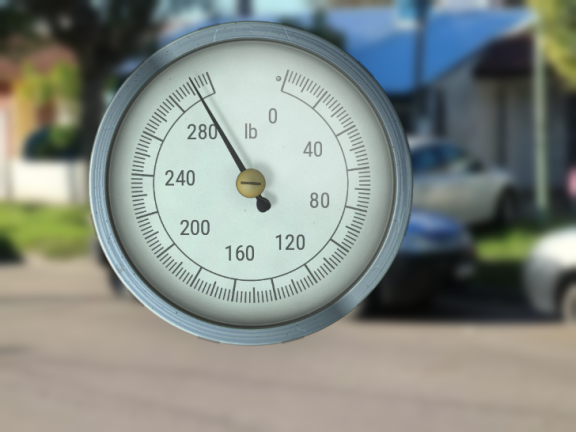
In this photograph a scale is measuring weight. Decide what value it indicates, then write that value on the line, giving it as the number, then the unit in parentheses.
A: 292 (lb)
